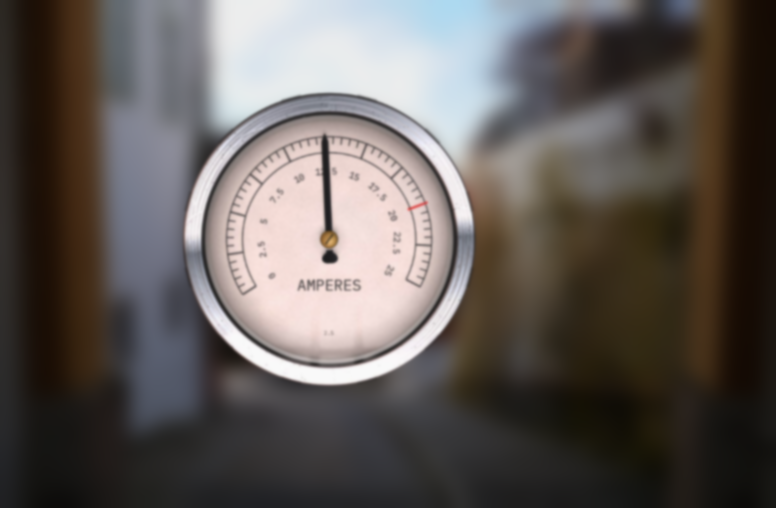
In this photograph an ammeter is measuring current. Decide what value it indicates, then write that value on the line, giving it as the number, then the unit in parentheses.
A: 12.5 (A)
